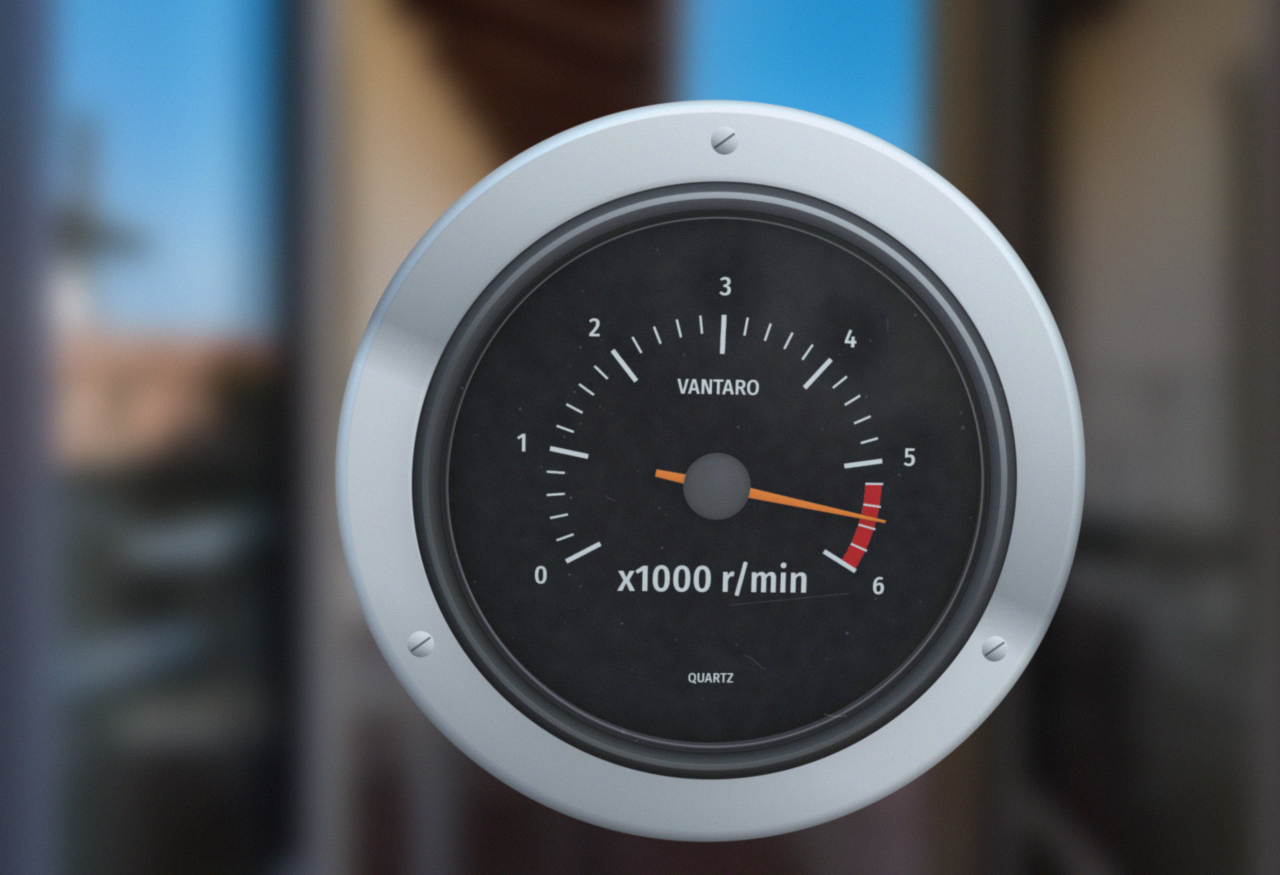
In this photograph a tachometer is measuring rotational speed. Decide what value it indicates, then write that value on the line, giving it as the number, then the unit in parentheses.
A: 5500 (rpm)
